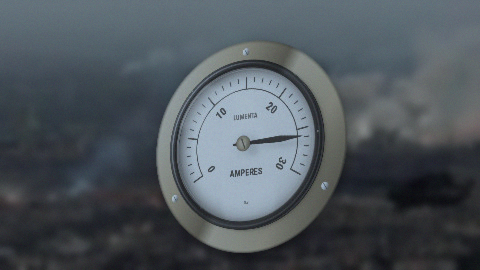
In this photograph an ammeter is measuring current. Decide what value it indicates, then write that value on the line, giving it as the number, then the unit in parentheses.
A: 26 (A)
